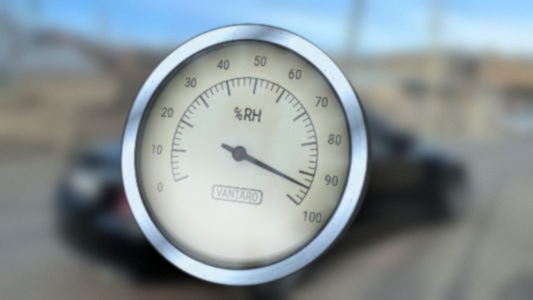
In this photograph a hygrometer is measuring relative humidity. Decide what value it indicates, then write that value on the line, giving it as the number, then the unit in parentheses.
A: 94 (%)
